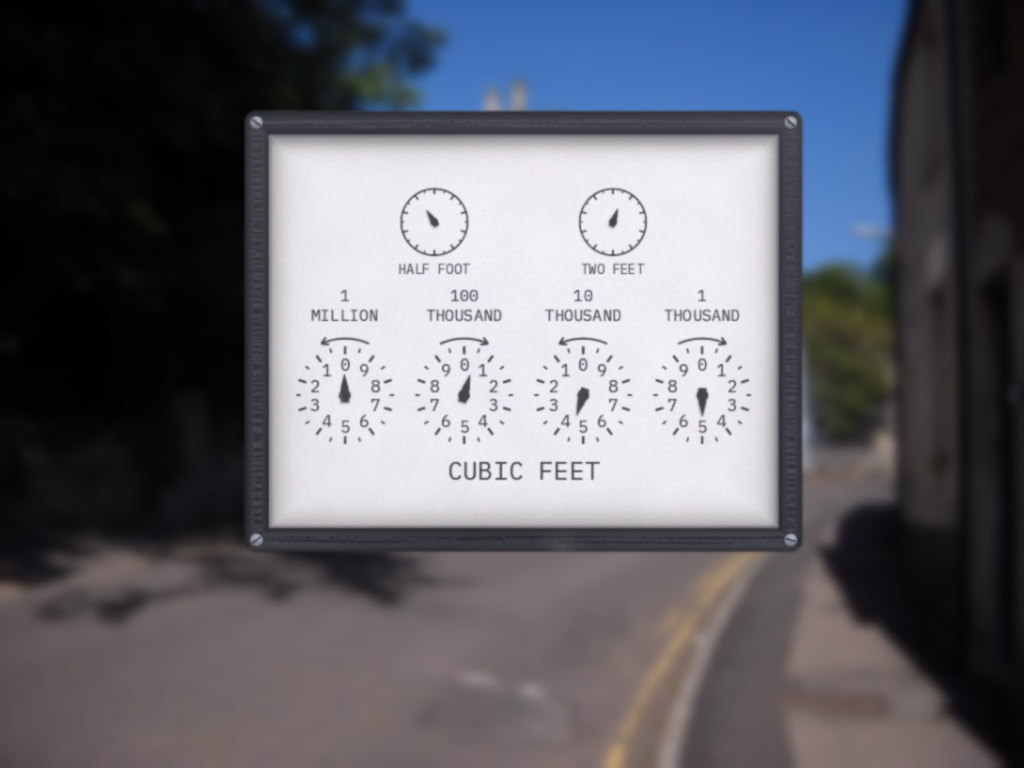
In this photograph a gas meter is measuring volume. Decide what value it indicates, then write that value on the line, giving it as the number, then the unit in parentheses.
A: 4500 (ft³)
